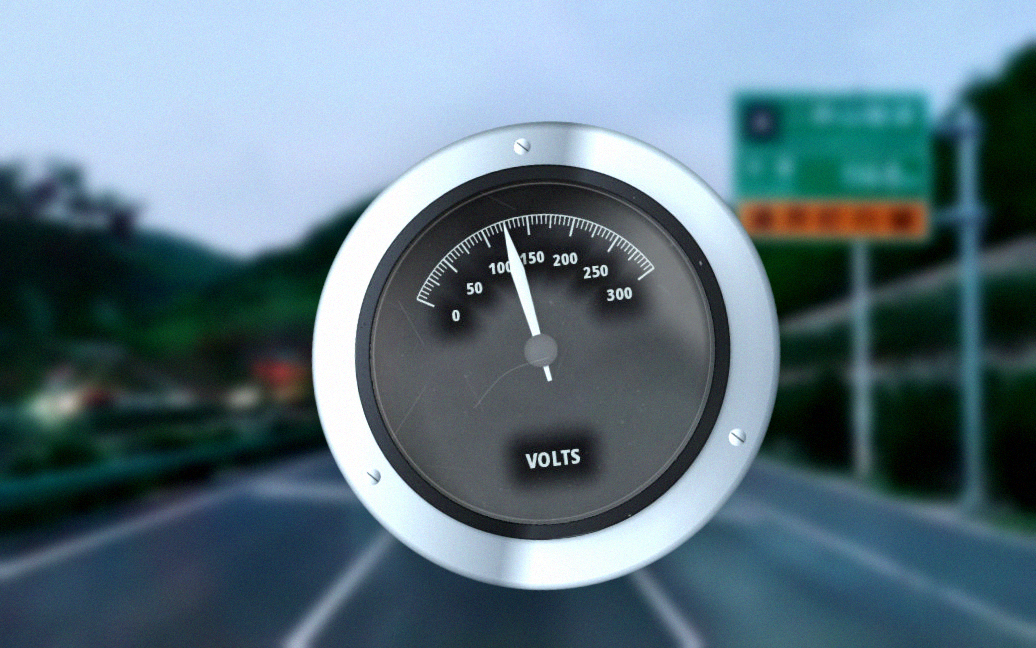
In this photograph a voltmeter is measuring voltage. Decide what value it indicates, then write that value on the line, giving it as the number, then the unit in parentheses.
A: 125 (V)
